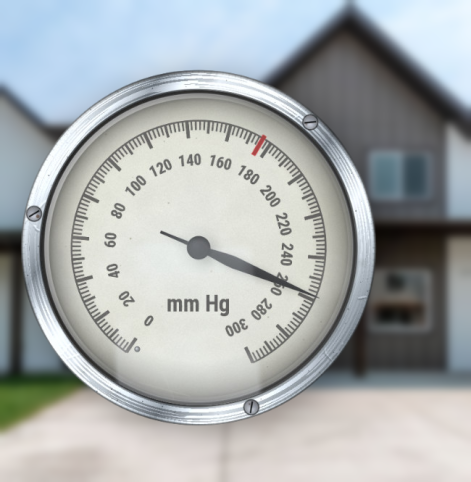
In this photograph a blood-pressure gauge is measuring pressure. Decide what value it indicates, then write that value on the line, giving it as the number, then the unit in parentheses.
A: 258 (mmHg)
